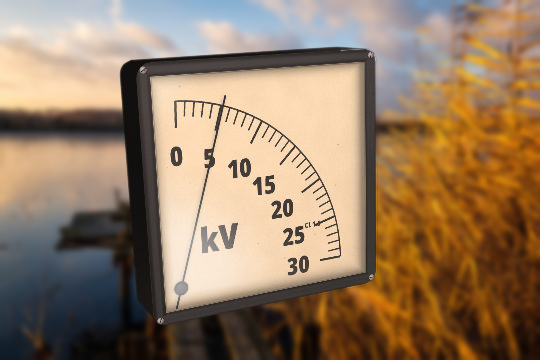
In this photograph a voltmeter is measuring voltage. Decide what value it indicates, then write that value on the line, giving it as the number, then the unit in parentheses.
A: 5 (kV)
